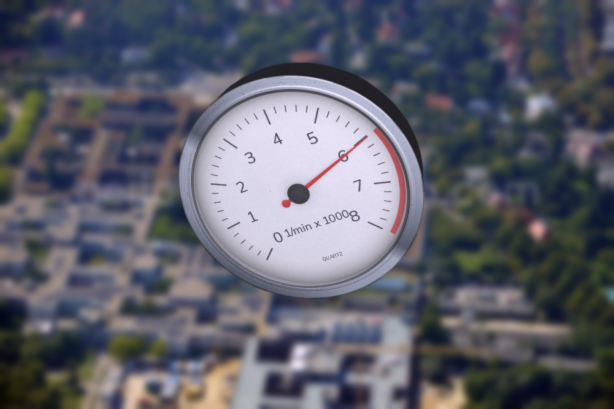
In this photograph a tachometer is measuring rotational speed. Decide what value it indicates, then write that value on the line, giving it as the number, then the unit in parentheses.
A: 6000 (rpm)
